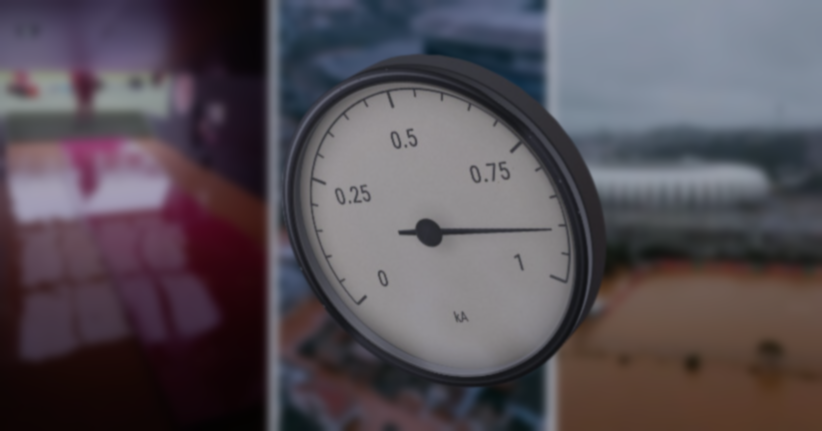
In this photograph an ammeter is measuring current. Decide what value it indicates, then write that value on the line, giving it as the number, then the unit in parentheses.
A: 0.9 (kA)
